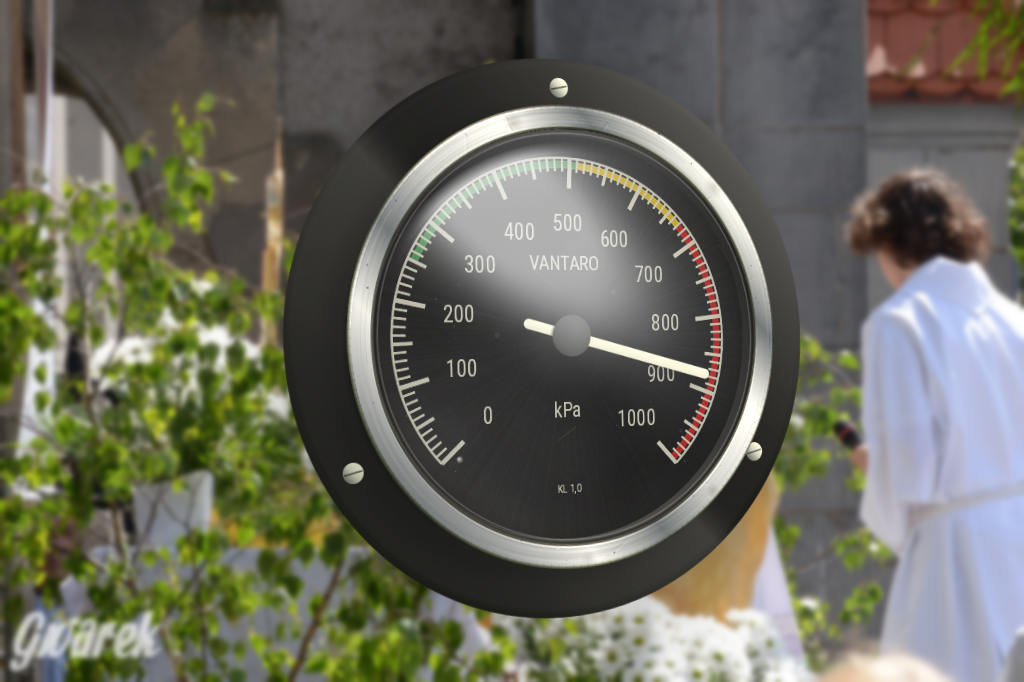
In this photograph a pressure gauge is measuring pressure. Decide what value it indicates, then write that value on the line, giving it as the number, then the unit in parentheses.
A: 880 (kPa)
